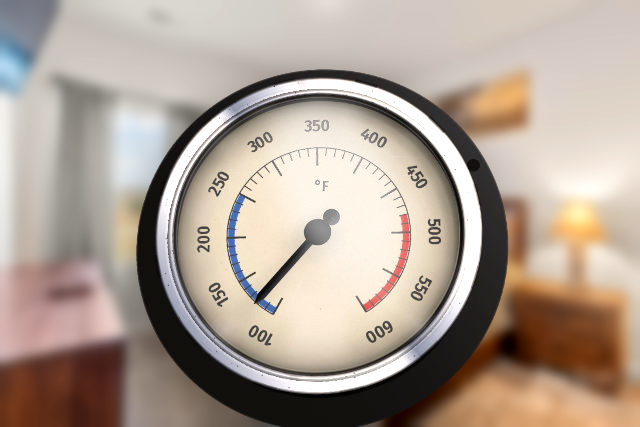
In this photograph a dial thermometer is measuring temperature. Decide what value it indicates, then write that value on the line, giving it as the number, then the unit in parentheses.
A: 120 (°F)
